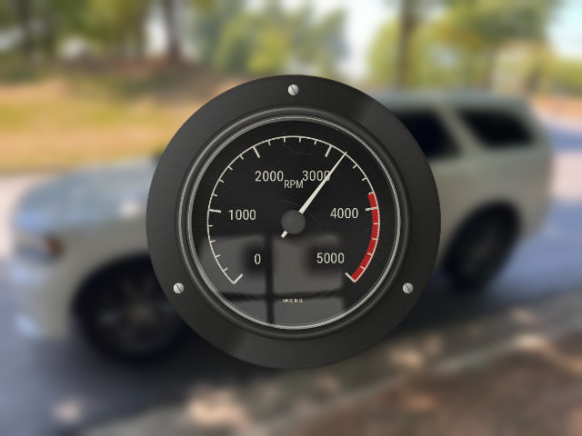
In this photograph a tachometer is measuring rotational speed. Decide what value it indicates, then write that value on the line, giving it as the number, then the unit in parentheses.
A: 3200 (rpm)
